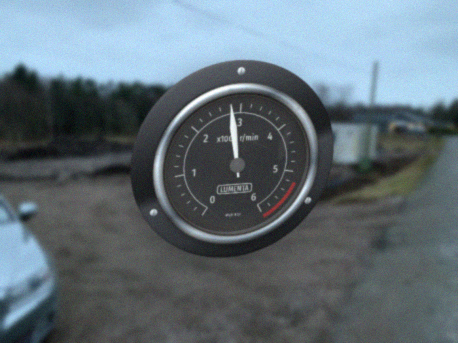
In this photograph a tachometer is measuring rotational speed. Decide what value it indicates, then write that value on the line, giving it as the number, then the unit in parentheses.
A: 2800 (rpm)
